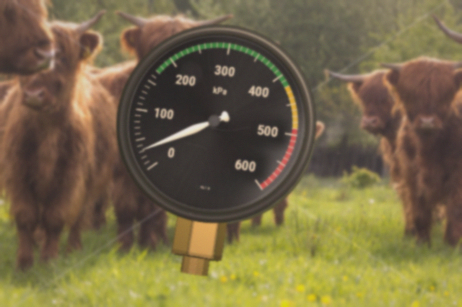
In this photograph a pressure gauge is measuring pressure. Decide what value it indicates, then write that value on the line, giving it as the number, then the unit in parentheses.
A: 30 (kPa)
